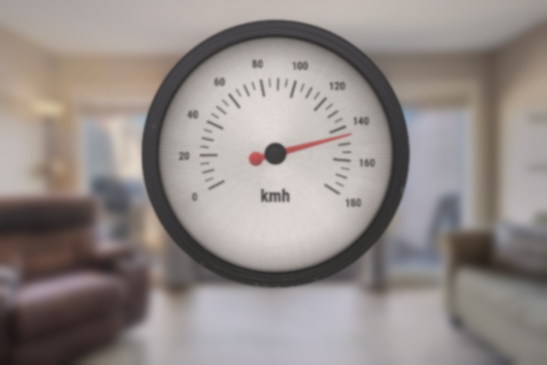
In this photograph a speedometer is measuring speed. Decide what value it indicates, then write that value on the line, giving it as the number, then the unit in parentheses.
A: 145 (km/h)
